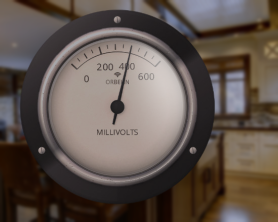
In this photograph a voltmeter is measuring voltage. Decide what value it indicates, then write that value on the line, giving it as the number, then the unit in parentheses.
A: 400 (mV)
